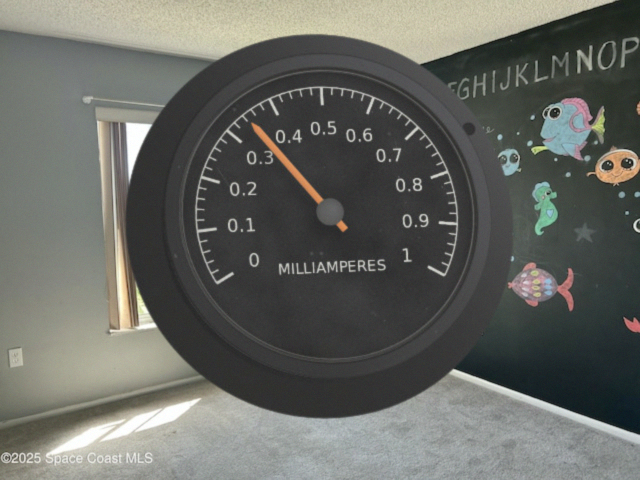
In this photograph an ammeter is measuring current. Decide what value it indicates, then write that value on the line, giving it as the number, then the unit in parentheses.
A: 0.34 (mA)
